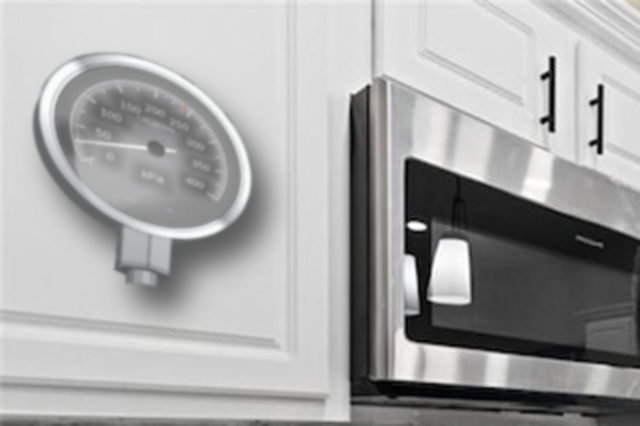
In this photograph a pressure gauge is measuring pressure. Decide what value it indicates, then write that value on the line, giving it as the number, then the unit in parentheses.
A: 25 (kPa)
